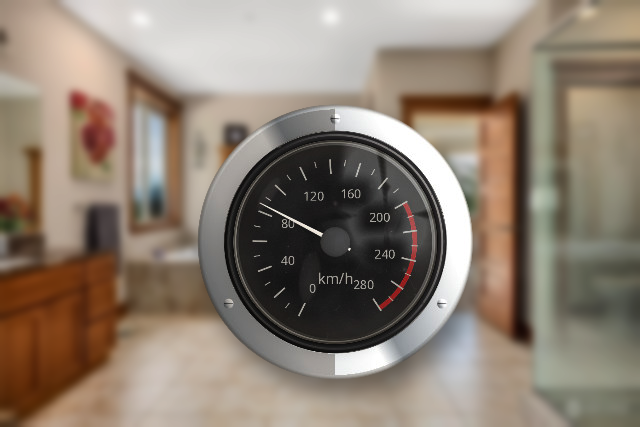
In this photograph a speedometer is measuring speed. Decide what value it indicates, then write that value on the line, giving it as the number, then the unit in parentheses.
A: 85 (km/h)
